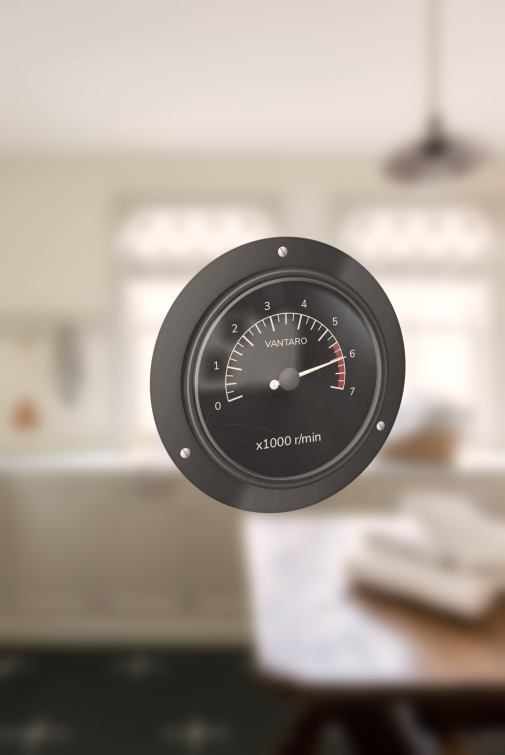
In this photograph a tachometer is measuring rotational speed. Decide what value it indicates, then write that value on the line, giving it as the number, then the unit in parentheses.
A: 6000 (rpm)
